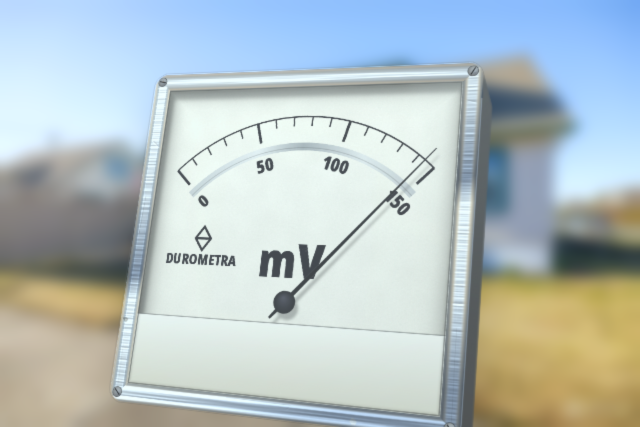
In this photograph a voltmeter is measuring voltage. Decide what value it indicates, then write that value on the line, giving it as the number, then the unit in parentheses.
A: 145 (mV)
